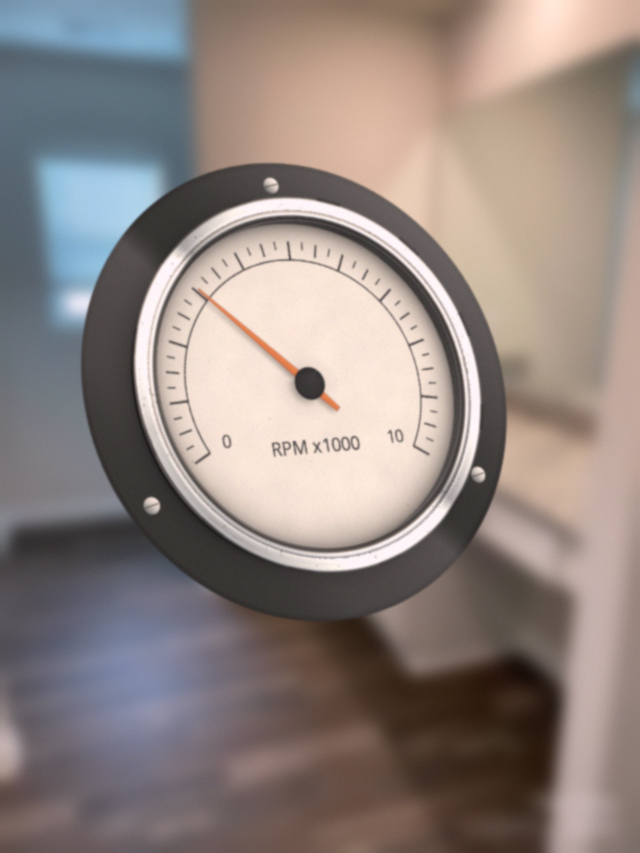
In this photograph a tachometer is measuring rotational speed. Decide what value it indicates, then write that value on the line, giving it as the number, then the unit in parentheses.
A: 3000 (rpm)
